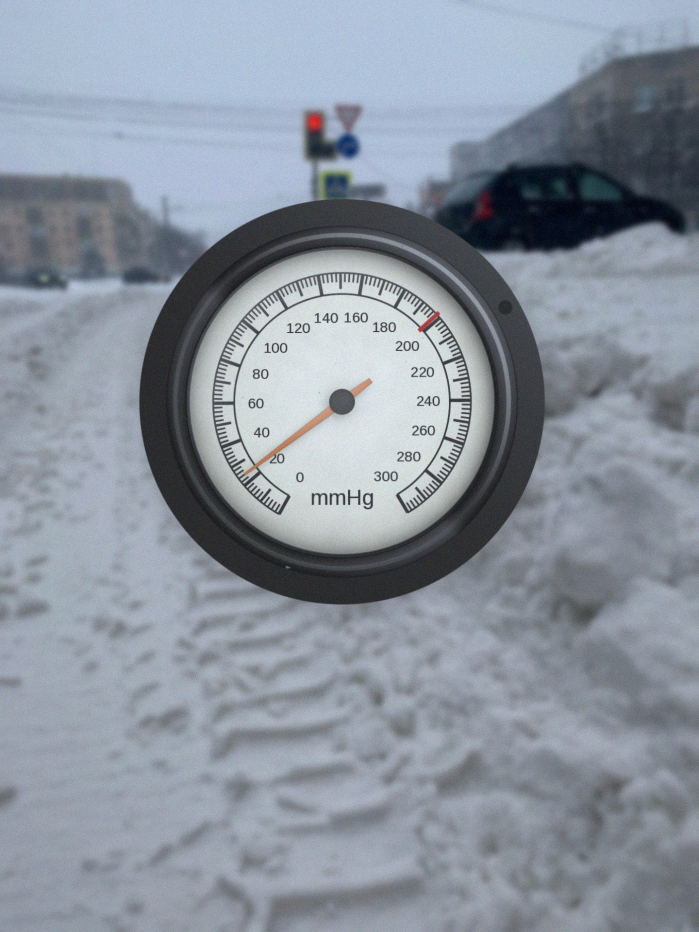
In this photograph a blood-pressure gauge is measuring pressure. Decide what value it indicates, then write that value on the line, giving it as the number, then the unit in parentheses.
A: 24 (mmHg)
